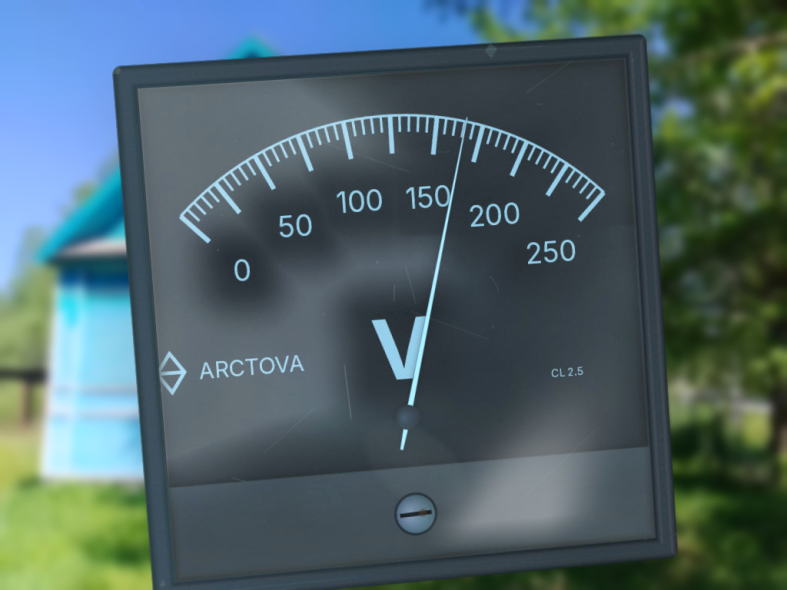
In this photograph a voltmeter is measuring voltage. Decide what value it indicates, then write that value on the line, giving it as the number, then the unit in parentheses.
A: 165 (V)
